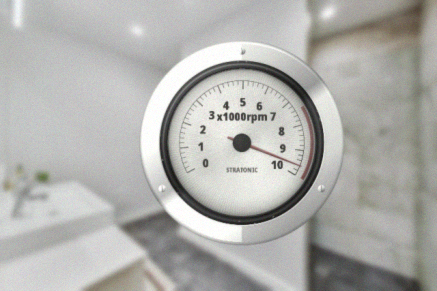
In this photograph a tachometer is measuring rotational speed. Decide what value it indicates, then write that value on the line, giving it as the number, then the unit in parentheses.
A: 9600 (rpm)
